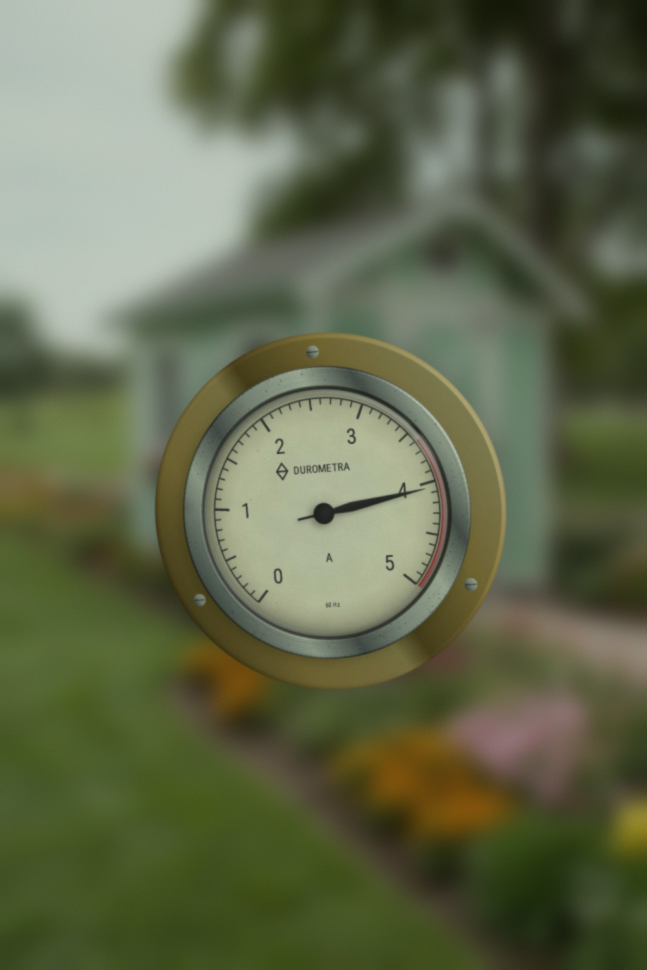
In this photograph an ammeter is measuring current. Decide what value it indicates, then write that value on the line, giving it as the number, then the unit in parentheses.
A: 4.05 (A)
